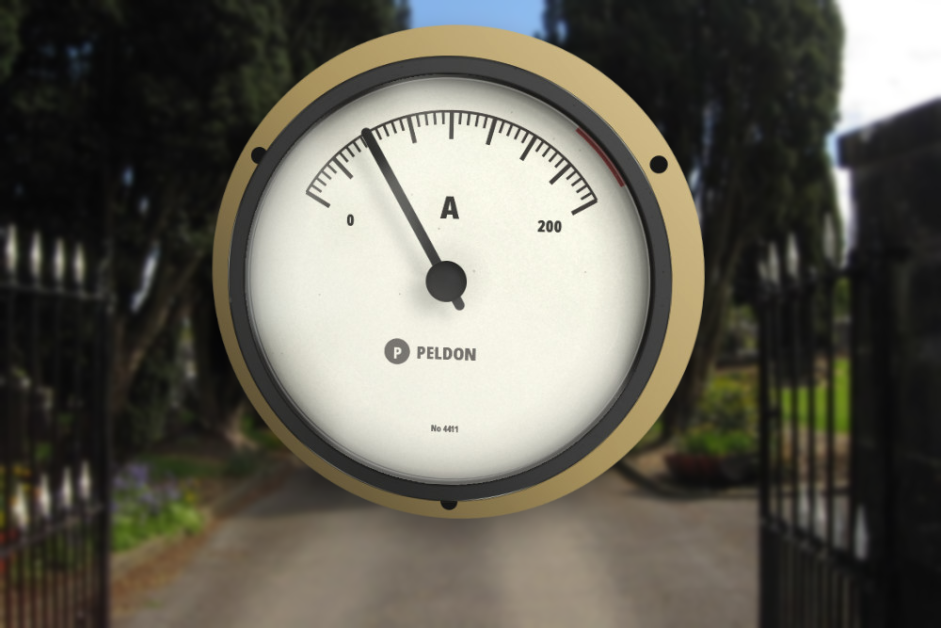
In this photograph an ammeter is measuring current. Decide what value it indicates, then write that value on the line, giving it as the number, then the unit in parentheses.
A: 50 (A)
